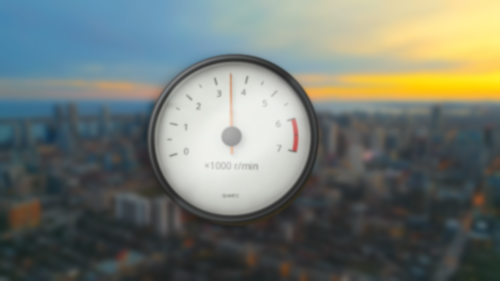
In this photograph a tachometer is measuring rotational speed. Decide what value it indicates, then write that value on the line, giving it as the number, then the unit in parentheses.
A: 3500 (rpm)
